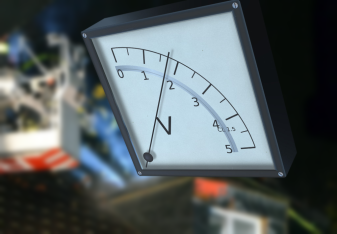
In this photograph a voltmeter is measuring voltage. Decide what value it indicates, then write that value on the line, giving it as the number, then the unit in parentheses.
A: 1.75 (V)
